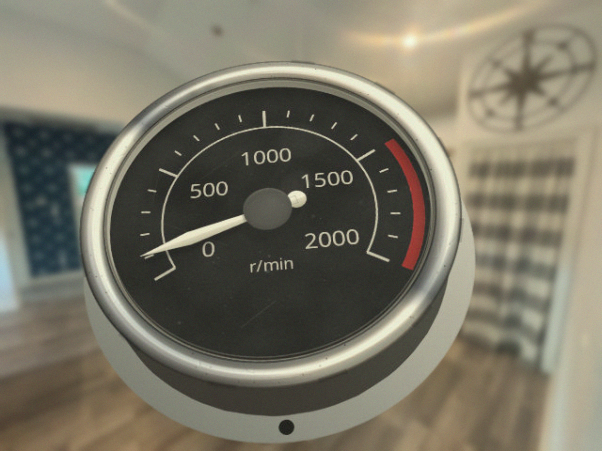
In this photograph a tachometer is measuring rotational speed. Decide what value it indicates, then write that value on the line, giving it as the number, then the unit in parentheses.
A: 100 (rpm)
